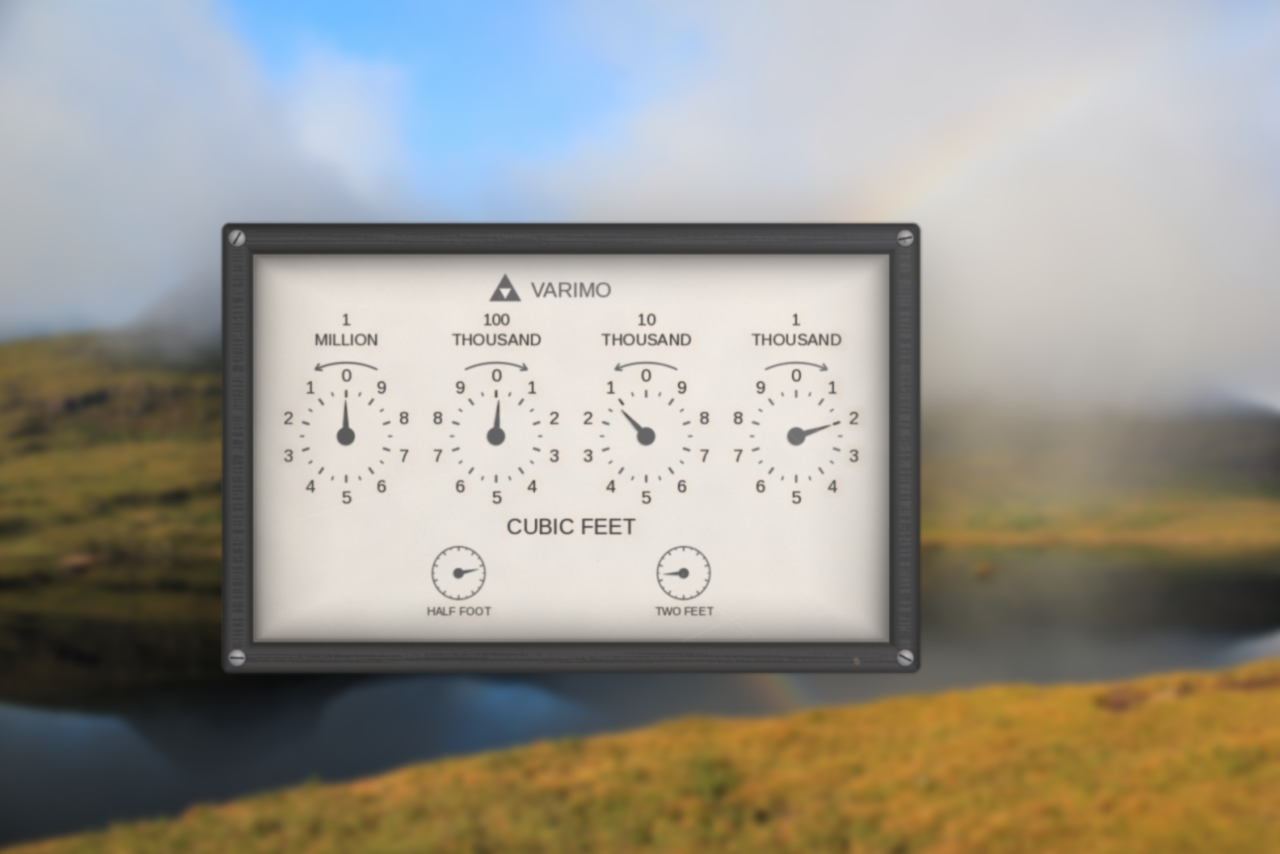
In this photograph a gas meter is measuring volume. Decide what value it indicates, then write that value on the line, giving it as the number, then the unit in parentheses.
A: 1200 (ft³)
